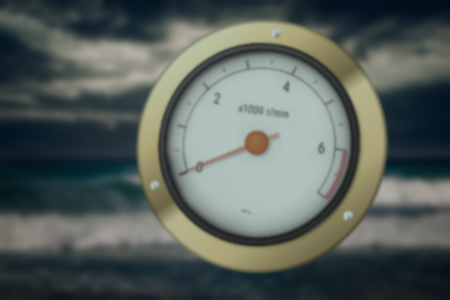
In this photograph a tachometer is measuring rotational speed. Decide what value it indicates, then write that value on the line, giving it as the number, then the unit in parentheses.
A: 0 (rpm)
